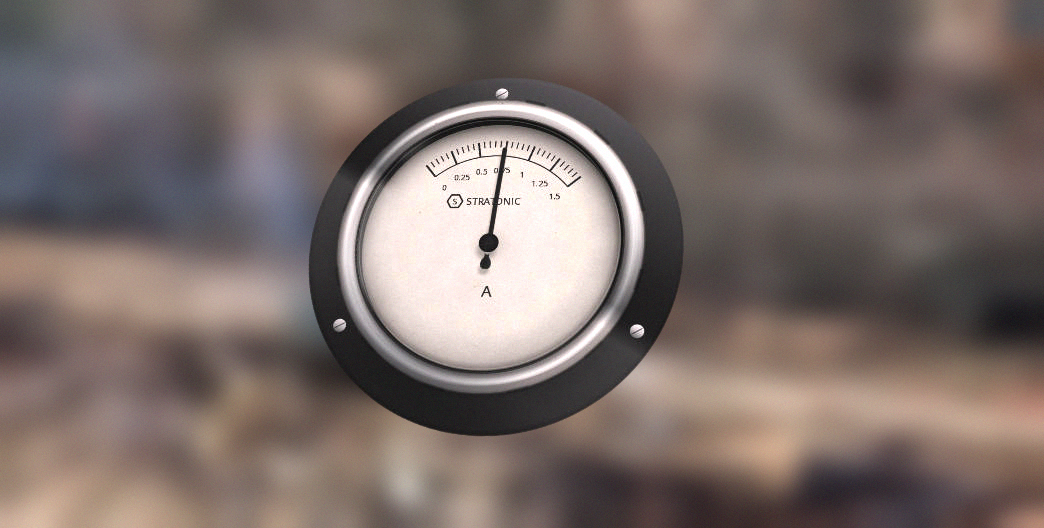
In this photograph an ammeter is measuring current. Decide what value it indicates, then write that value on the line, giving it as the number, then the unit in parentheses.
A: 0.75 (A)
